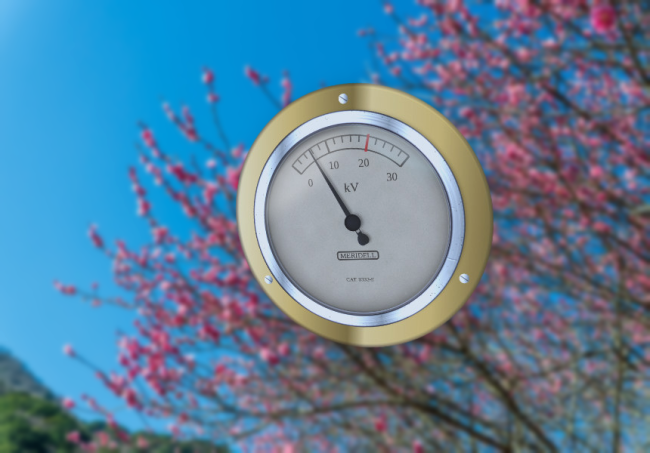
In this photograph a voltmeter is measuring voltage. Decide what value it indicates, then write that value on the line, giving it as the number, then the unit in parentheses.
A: 6 (kV)
